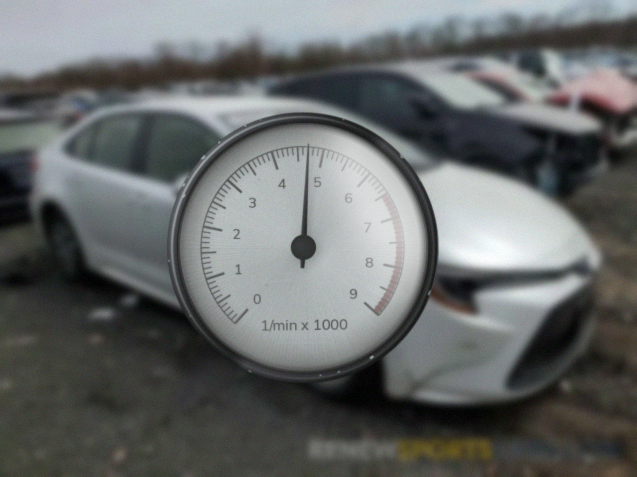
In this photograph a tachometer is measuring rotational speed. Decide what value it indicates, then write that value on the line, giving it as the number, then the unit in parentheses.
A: 4700 (rpm)
